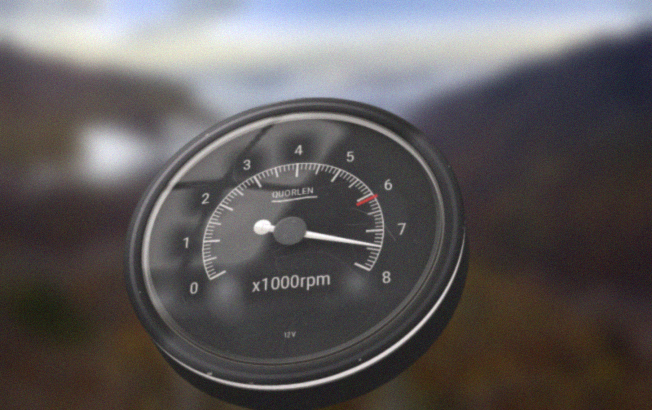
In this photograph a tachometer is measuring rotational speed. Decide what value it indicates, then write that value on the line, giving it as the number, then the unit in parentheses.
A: 7500 (rpm)
